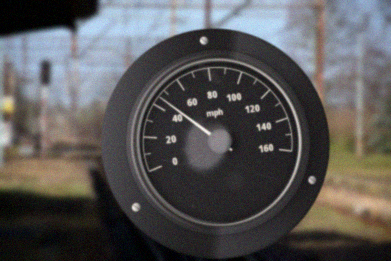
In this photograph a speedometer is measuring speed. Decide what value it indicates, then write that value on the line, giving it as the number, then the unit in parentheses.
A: 45 (mph)
